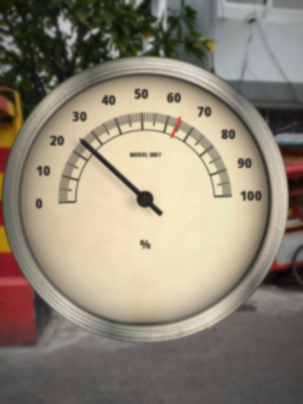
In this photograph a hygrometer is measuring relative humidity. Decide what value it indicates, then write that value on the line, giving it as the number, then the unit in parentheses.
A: 25 (%)
